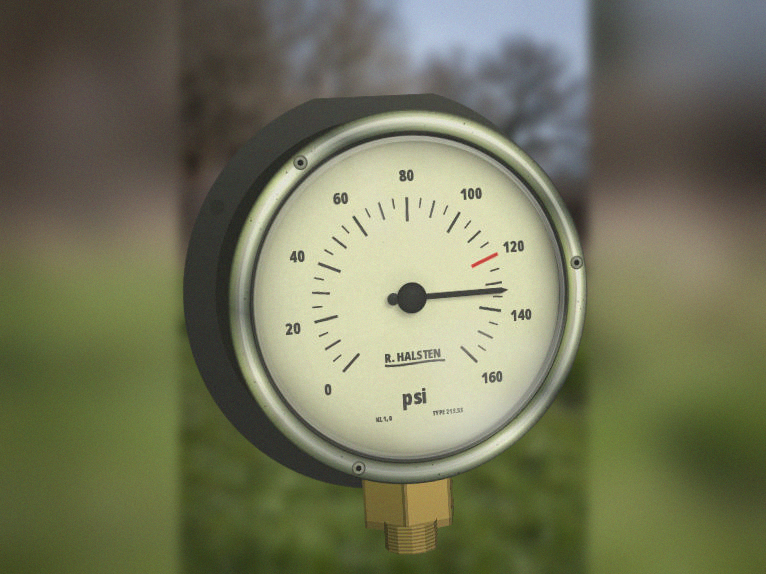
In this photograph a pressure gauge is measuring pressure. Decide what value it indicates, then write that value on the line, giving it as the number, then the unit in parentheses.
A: 132.5 (psi)
